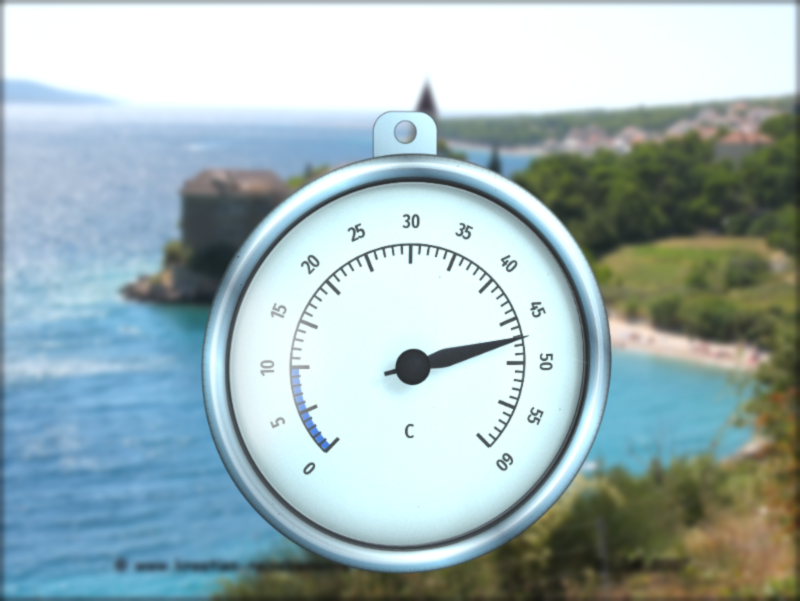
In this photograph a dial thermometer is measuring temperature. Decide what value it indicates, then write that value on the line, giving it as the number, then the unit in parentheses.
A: 47 (°C)
